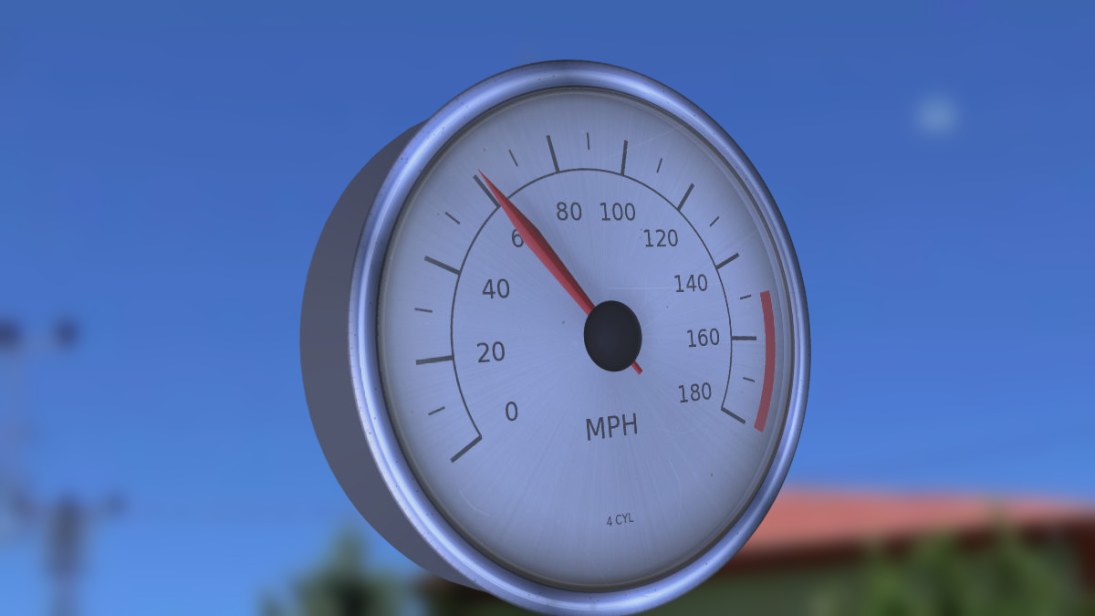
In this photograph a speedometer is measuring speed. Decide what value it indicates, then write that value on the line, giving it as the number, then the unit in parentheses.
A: 60 (mph)
